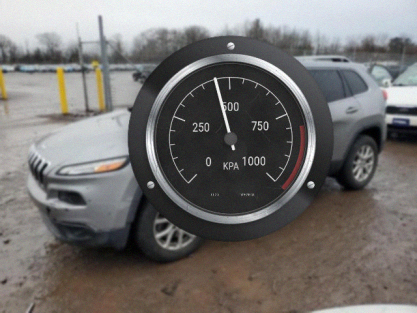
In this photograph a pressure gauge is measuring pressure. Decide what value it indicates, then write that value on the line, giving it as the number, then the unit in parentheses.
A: 450 (kPa)
